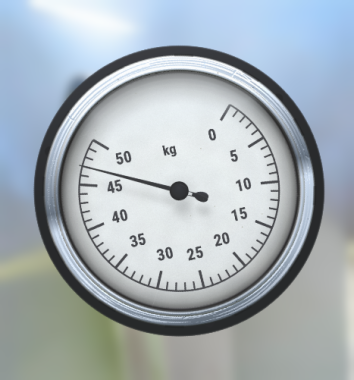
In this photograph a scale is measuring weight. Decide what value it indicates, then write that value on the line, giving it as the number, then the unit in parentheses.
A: 47 (kg)
